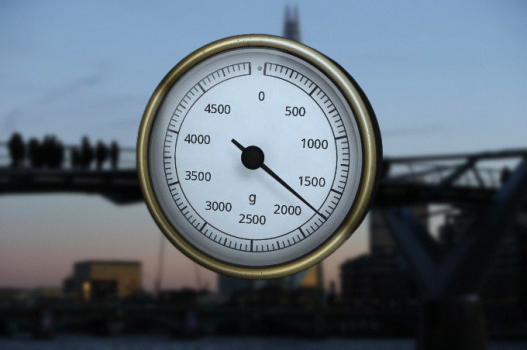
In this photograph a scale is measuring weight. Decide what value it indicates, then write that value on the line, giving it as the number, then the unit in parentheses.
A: 1750 (g)
